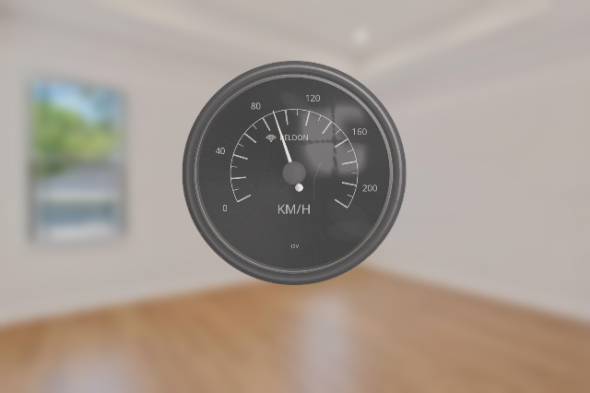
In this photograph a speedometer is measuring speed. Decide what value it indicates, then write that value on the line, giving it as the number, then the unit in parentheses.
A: 90 (km/h)
